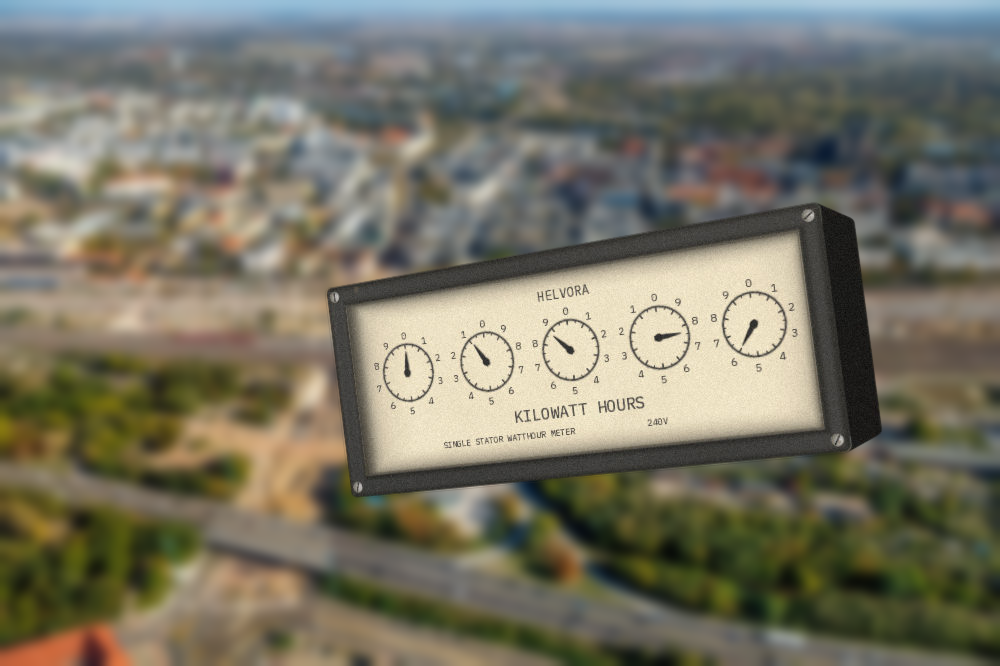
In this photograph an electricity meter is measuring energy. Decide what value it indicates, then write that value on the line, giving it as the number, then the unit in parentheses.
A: 876 (kWh)
